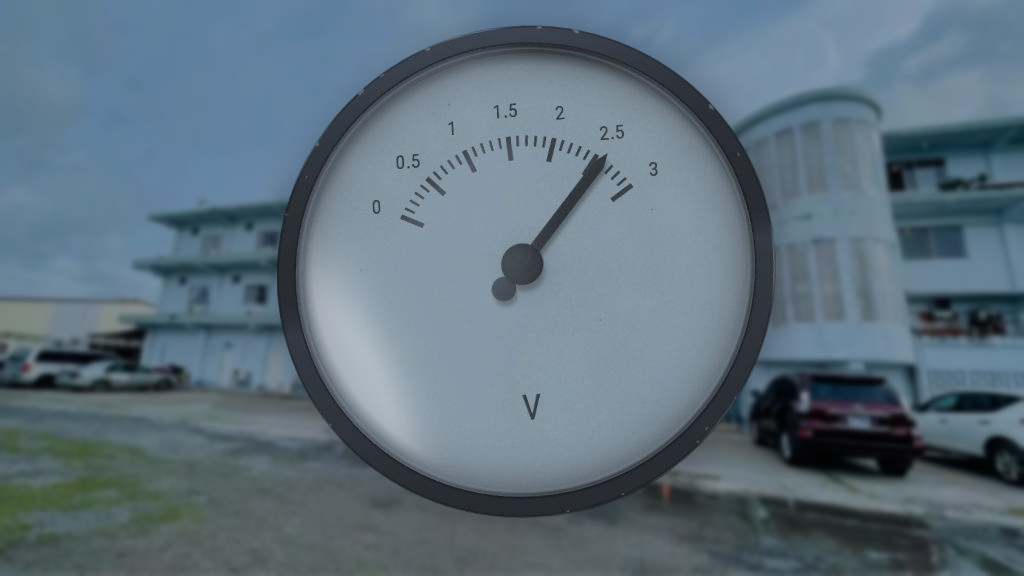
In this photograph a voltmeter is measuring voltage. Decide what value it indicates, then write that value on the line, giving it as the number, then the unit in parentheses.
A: 2.6 (V)
